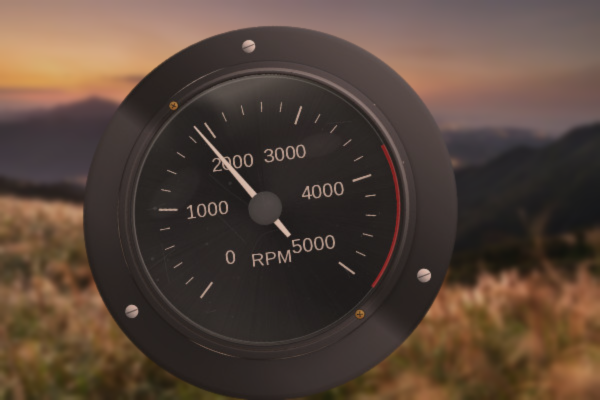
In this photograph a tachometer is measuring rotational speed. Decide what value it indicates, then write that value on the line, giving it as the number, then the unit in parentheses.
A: 1900 (rpm)
